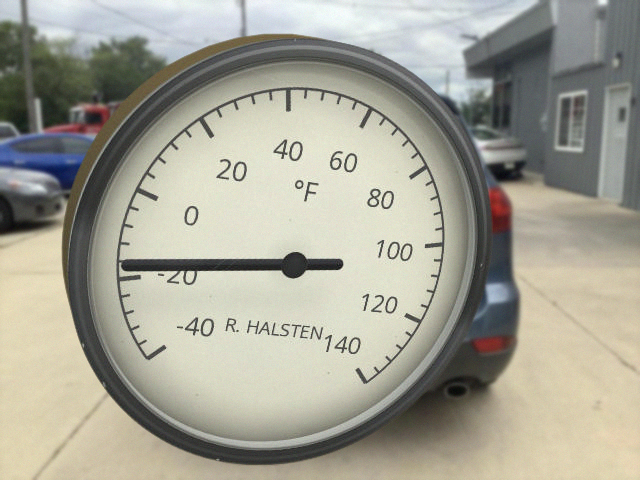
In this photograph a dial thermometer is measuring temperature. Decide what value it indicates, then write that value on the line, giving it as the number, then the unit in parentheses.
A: -16 (°F)
